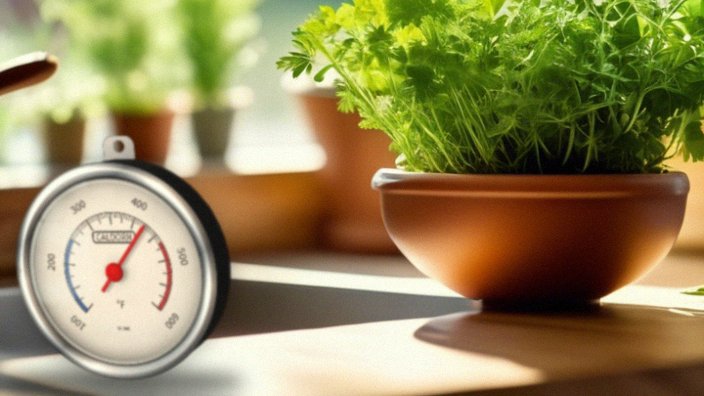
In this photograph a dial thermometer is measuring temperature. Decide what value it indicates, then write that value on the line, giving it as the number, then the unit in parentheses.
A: 425 (°F)
